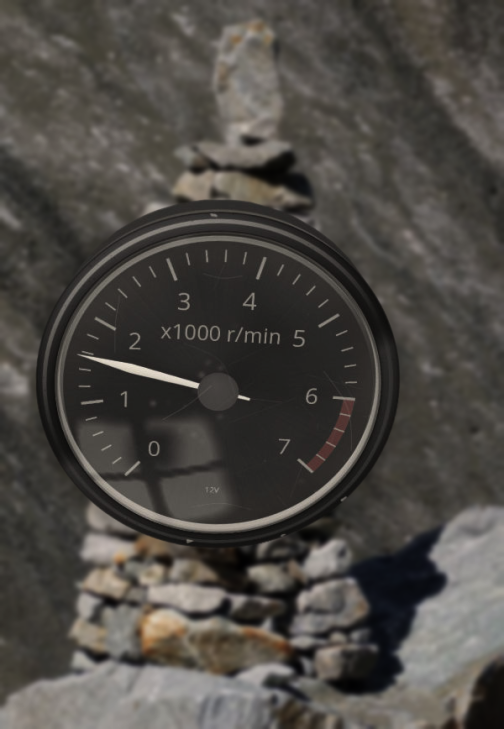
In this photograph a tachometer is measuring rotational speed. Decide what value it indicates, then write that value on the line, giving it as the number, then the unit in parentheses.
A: 1600 (rpm)
